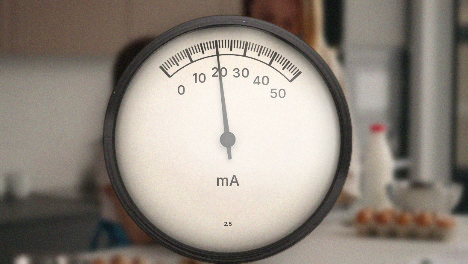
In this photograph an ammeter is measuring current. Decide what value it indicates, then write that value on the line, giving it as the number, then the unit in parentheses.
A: 20 (mA)
